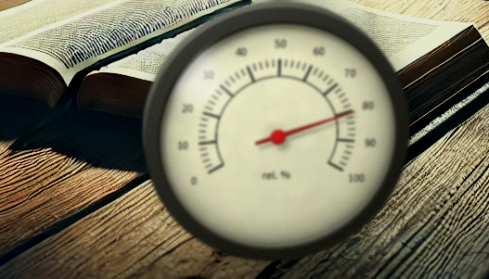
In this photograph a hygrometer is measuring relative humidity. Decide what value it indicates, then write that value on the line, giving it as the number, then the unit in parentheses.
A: 80 (%)
